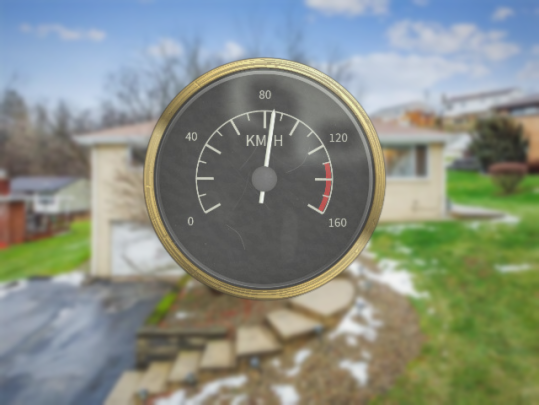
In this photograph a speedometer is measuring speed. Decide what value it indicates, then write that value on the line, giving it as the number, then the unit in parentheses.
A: 85 (km/h)
